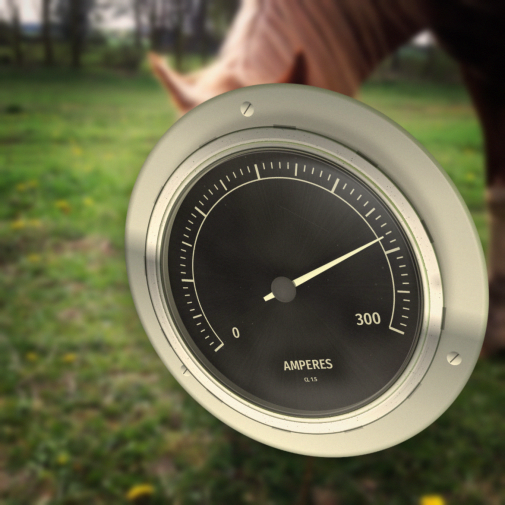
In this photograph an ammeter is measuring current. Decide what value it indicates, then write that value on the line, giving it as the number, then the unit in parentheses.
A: 240 (A)
